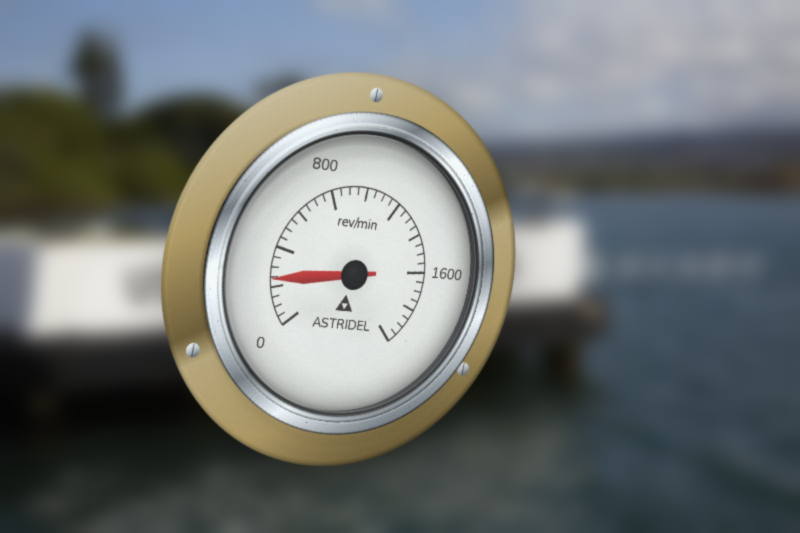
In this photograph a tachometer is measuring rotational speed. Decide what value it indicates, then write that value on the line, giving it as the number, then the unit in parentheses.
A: 250 (rpm)
